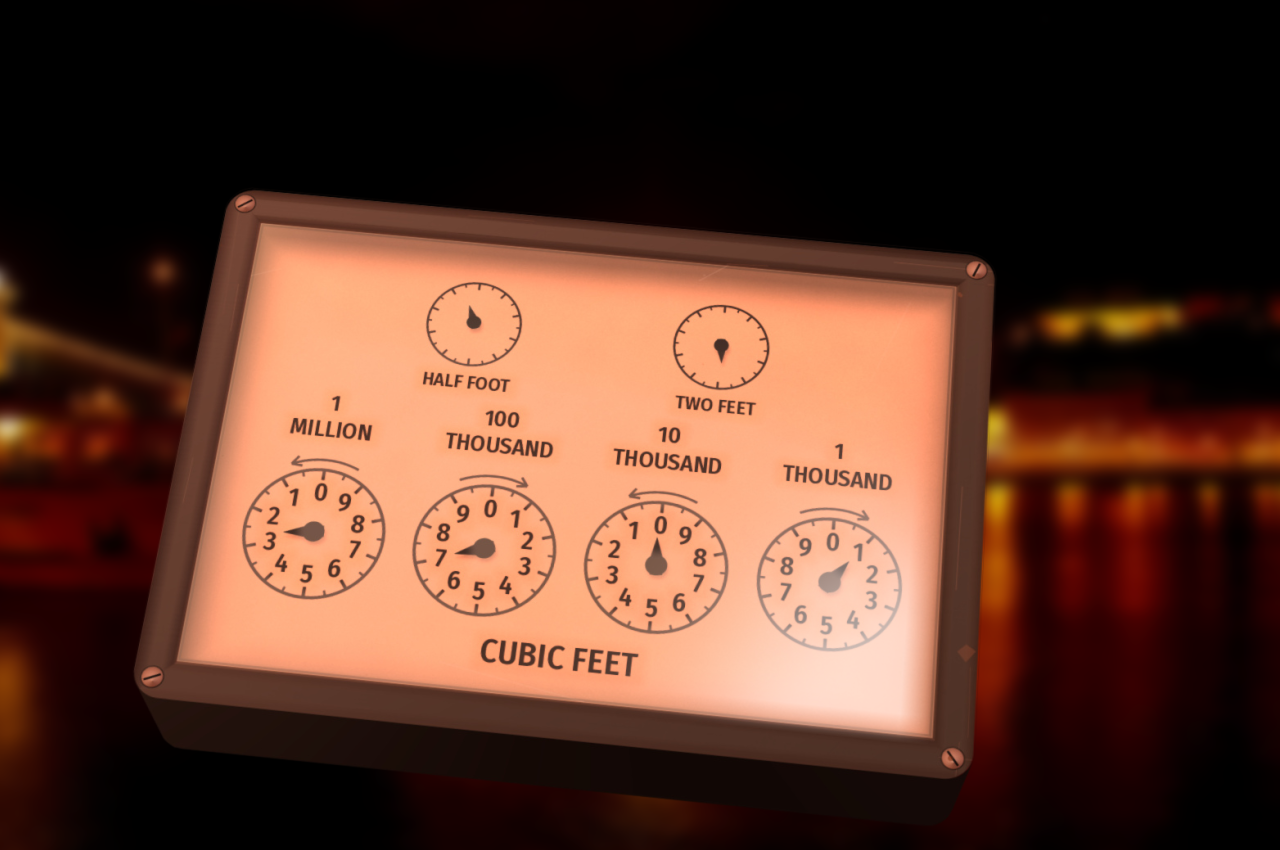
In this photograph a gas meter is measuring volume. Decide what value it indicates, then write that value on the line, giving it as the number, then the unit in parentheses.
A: 270100 (ft³)
